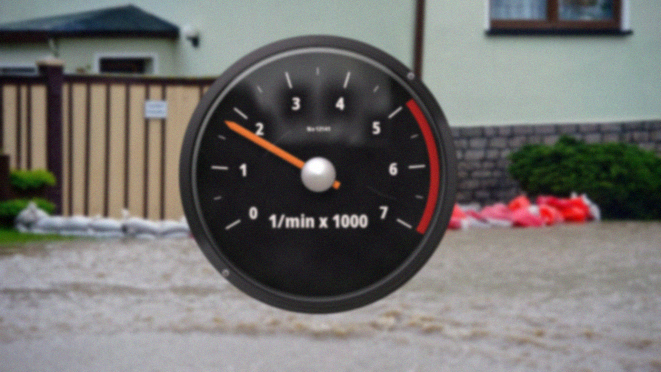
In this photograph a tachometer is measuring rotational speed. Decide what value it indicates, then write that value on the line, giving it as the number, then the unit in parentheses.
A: 1750 (rpm)
